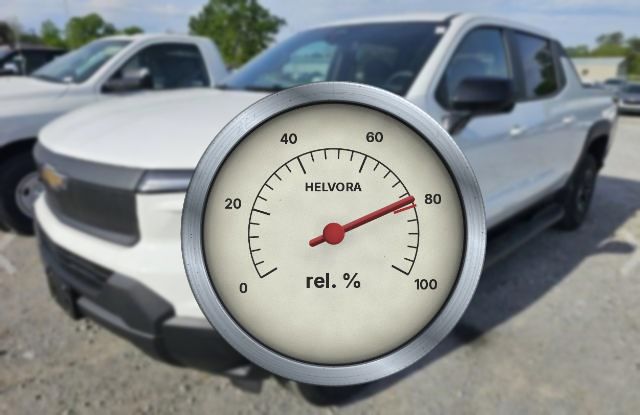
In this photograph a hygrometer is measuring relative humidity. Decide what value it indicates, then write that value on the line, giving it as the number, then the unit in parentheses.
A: 78 (%)
